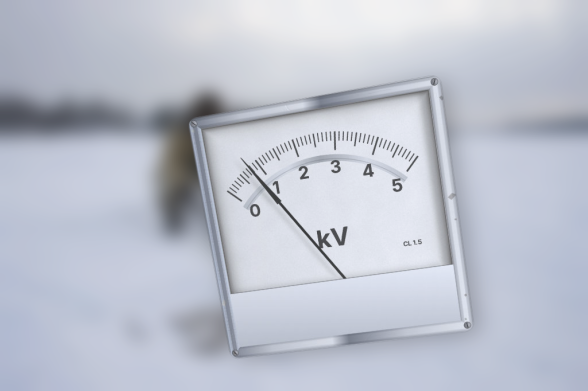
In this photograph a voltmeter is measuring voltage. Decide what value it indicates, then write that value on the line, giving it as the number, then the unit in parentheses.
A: 0.8 (kV)
